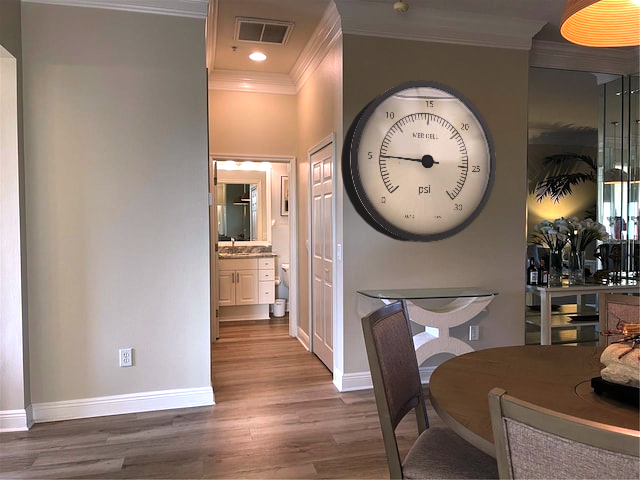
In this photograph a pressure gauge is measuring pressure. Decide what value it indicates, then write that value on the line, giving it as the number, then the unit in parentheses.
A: 5 (psi)
